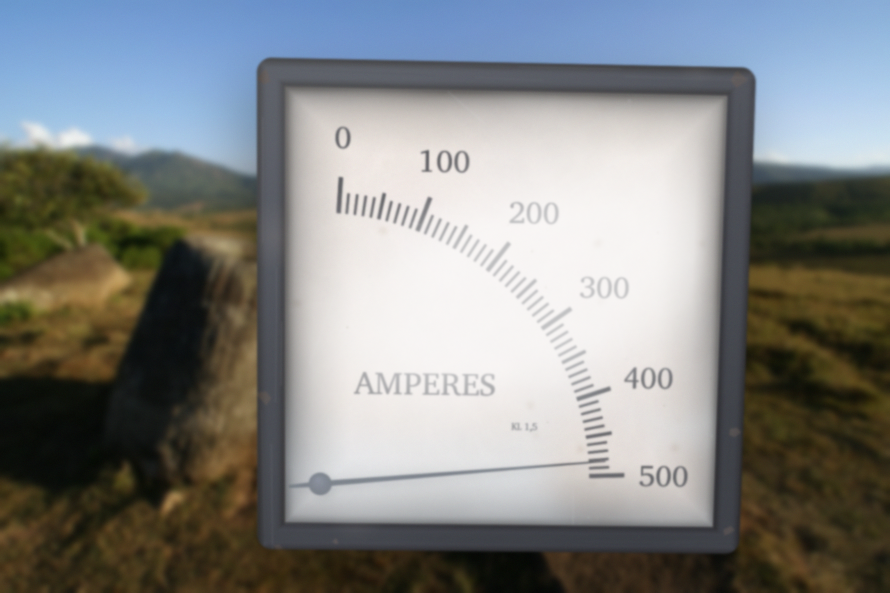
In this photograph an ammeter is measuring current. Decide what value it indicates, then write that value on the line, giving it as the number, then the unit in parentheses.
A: 480 (A)
